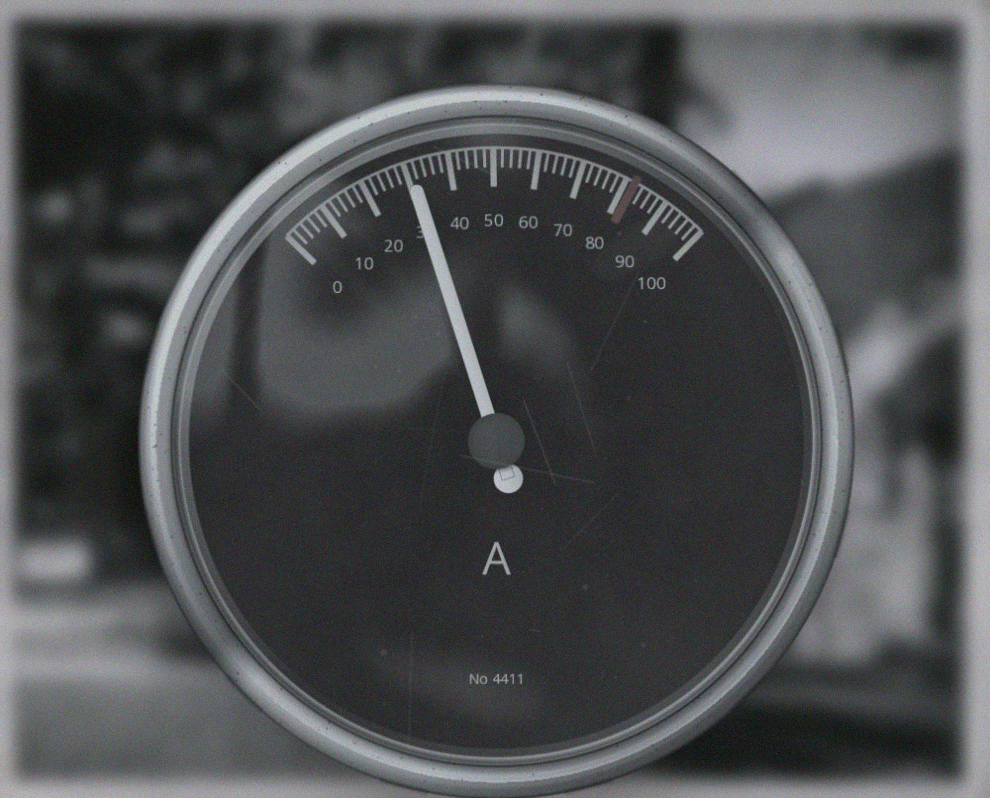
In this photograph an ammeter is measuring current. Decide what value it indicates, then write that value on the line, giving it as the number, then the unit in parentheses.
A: 31 (A)
